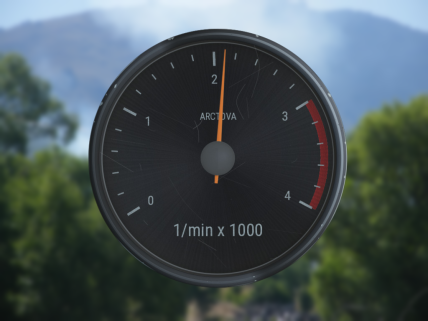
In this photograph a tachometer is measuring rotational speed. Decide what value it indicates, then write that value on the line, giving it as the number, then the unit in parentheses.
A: 2100 (rpm)
